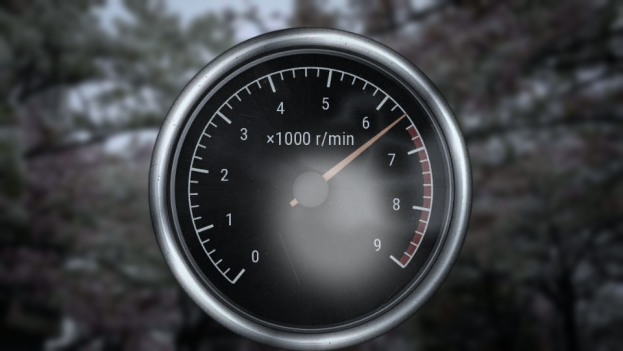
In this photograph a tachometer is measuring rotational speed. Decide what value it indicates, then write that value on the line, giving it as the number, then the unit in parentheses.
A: 6400 (rpm)
